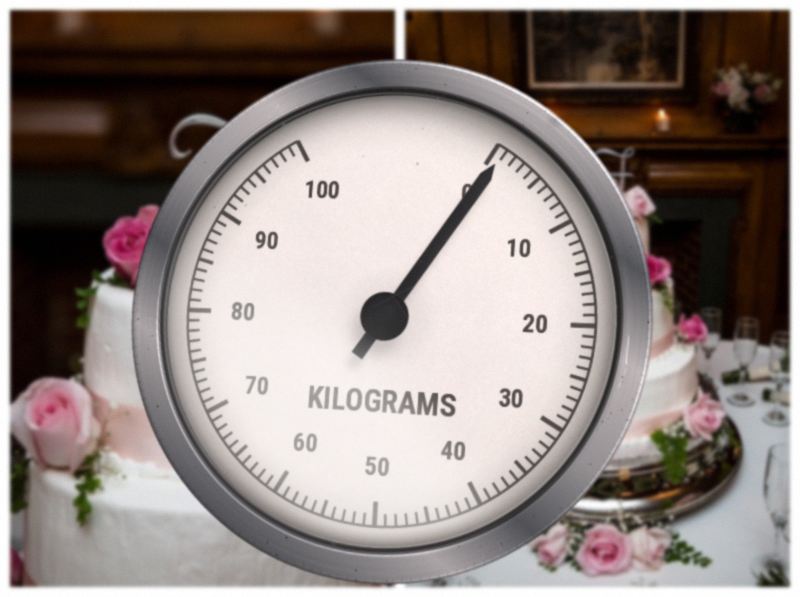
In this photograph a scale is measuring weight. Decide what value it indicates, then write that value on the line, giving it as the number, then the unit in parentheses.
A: 1 (kg)
